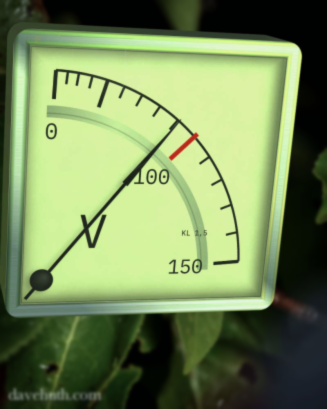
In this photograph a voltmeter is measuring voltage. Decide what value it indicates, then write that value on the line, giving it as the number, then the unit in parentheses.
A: 90 (V)
